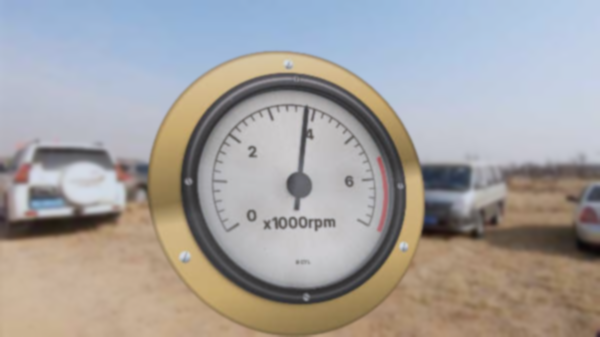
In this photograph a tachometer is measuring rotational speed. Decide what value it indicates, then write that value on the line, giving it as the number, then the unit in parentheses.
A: 3800 (rpm)
